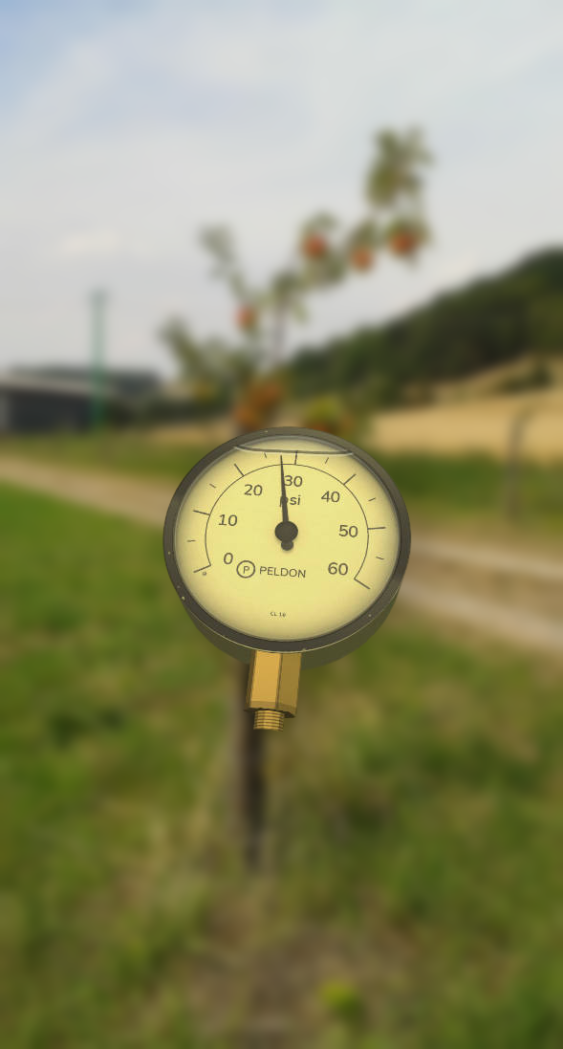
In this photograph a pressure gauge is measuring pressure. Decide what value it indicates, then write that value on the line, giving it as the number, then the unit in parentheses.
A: 27.5 (psi)
